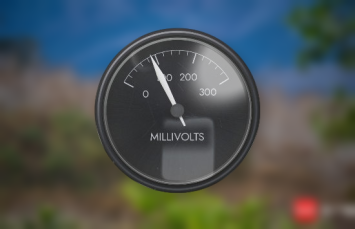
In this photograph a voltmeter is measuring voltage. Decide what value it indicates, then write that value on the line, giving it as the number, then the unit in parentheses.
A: 90 (mV)
